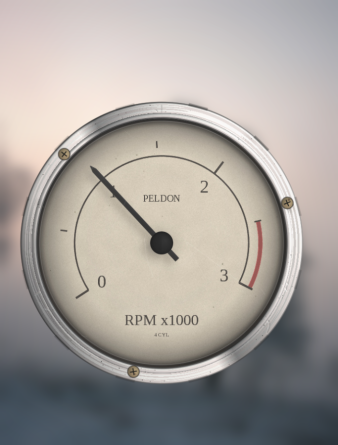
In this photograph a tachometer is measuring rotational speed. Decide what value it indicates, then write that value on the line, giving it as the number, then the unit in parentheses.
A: 1000 (rpm)
